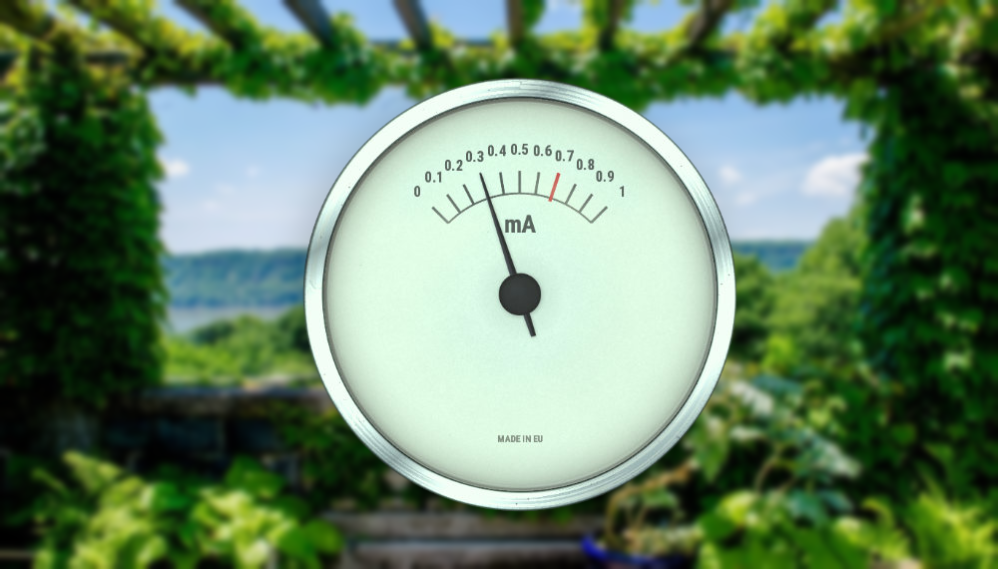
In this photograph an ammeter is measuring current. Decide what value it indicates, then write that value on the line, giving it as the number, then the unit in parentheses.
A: 0.3 (mA)
